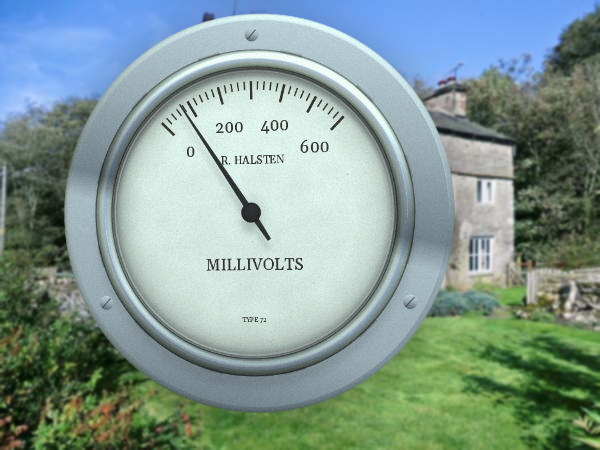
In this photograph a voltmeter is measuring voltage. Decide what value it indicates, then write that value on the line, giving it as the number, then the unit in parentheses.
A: 80 (mV)
